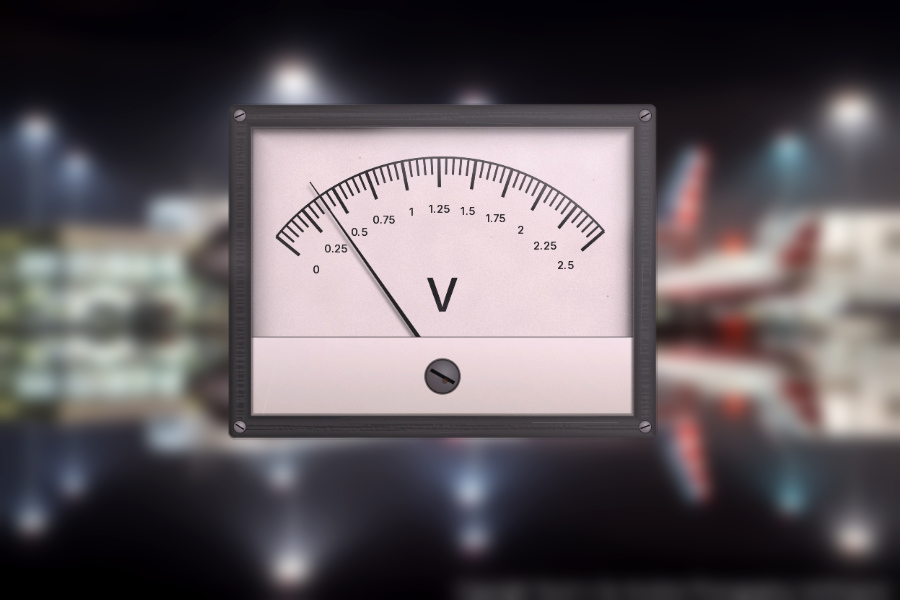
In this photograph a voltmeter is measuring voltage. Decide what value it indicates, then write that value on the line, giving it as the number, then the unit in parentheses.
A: 0.4 (V)
